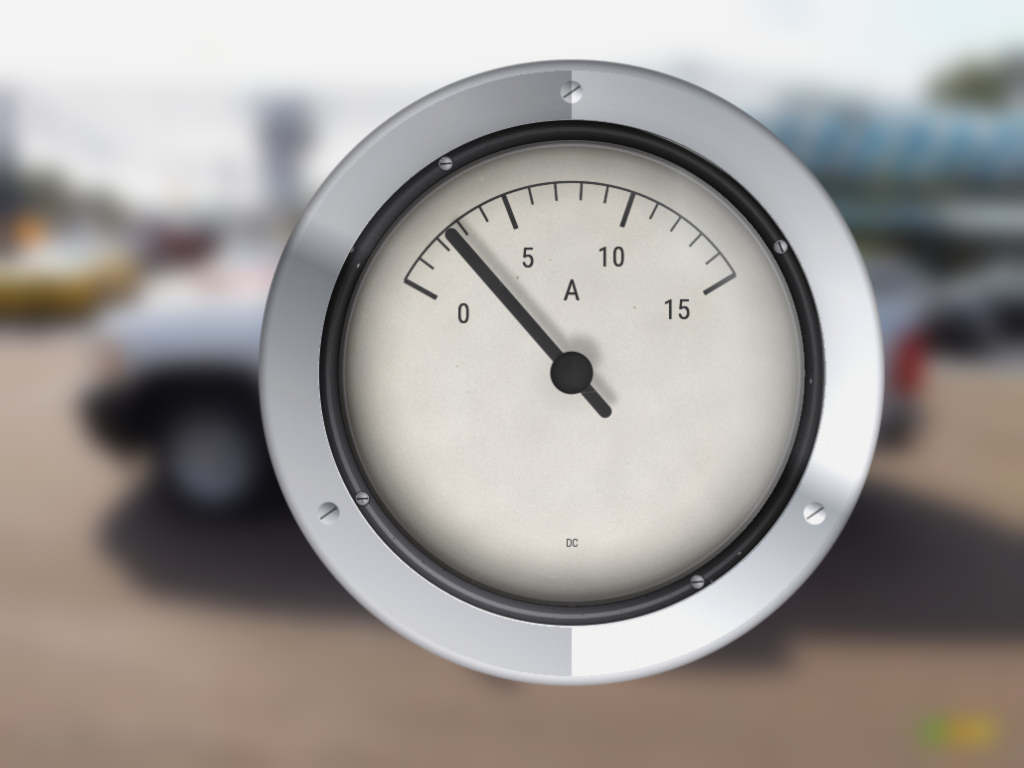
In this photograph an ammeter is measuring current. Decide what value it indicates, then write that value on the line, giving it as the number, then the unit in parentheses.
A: 2.5 (A)
